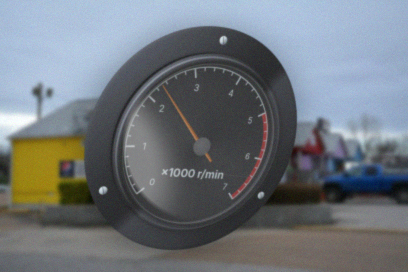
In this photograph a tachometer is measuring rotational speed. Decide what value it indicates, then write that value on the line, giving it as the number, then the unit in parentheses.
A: 2300 (rpm)
